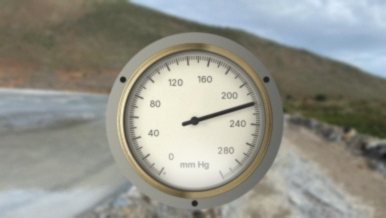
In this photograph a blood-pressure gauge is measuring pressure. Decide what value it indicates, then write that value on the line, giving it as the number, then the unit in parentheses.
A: 220 (mmHg)
